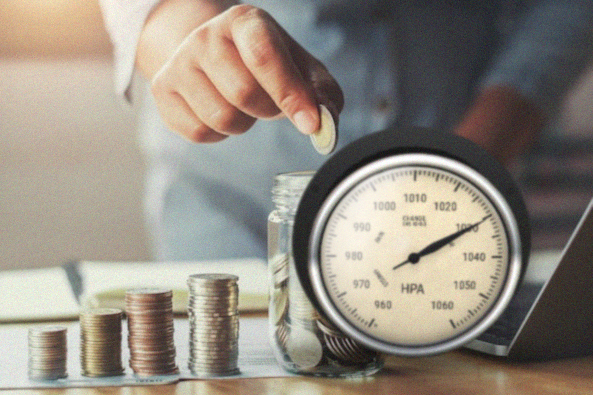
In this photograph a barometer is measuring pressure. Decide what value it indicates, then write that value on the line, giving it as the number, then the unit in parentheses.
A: 1030 (hPa)
